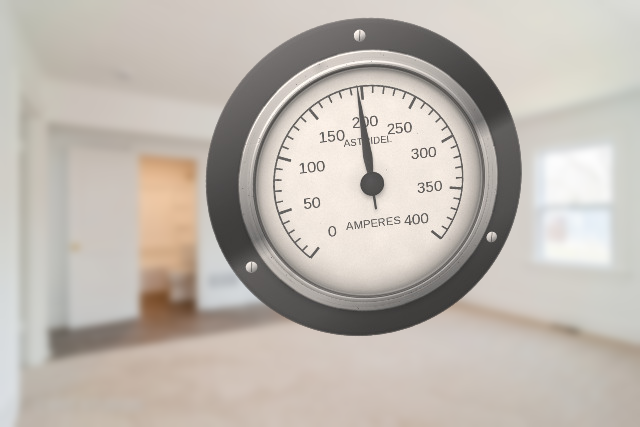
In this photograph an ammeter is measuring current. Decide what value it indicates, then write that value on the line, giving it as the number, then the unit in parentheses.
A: 195 (A)
